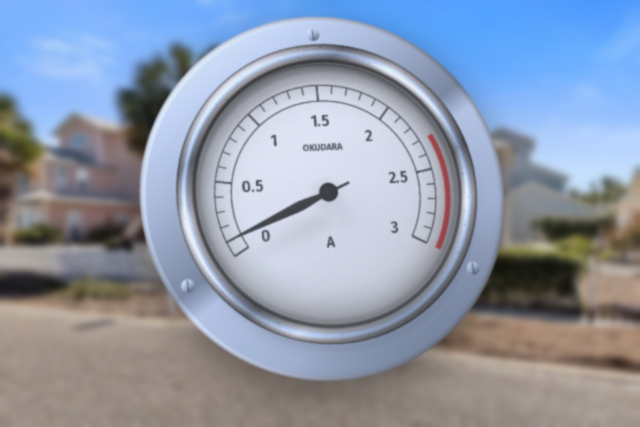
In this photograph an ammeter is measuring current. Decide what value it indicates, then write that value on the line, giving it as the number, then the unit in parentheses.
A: 0.1 (A)
